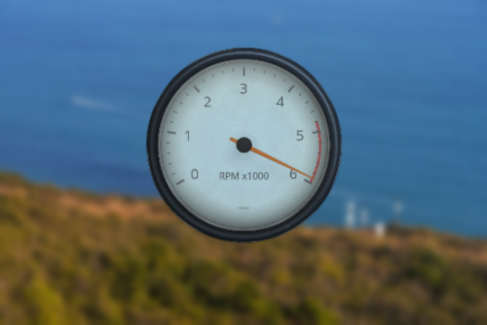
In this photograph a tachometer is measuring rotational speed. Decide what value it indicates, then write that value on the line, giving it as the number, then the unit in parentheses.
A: 5900 (rpm)
